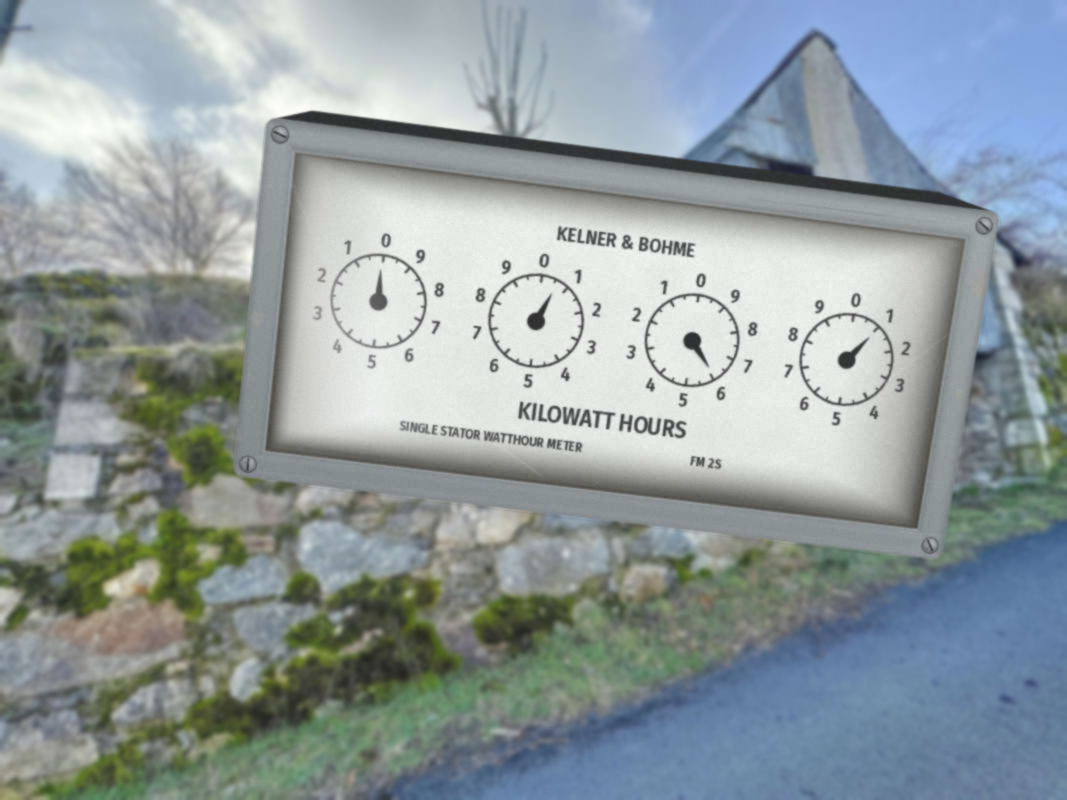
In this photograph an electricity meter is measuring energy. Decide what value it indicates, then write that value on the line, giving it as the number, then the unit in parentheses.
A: 61 (kWh)
